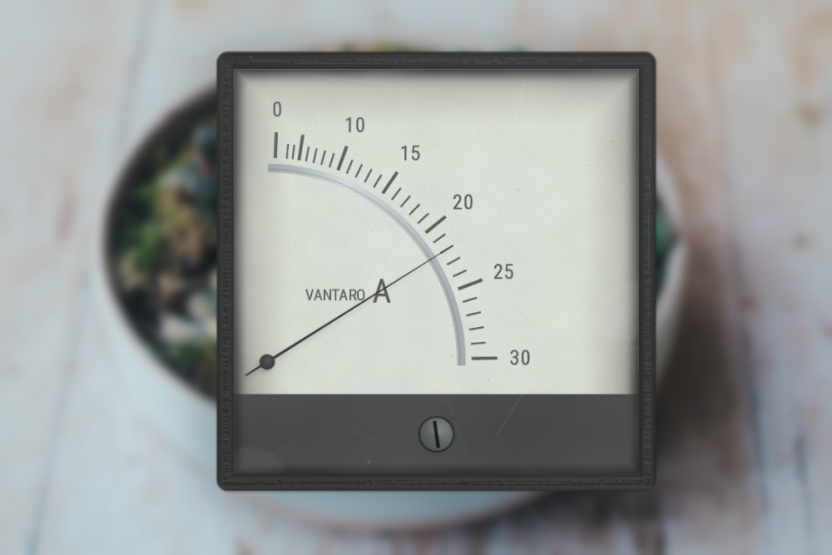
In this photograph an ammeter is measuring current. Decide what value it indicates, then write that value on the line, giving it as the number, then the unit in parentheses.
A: 22 (A)
